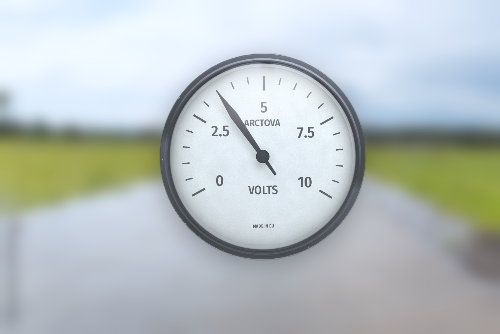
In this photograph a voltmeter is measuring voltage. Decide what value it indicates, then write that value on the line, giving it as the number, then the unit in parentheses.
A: 3.5 (V)
